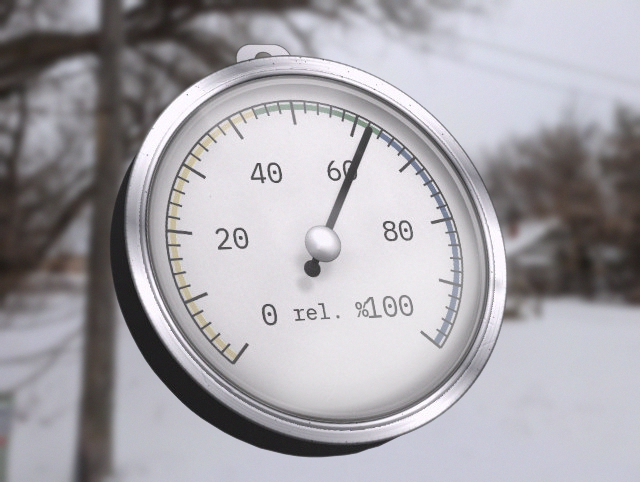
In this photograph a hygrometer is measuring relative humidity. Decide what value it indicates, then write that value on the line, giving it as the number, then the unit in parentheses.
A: 62 (%)
